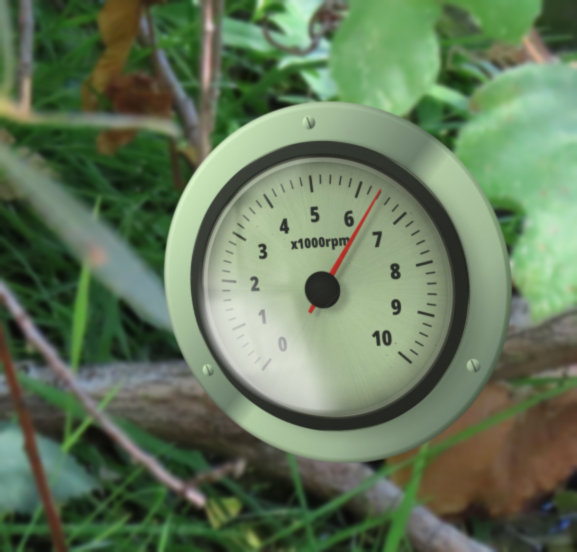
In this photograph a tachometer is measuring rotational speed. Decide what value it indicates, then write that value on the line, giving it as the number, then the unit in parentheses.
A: 6400 (rpm)
